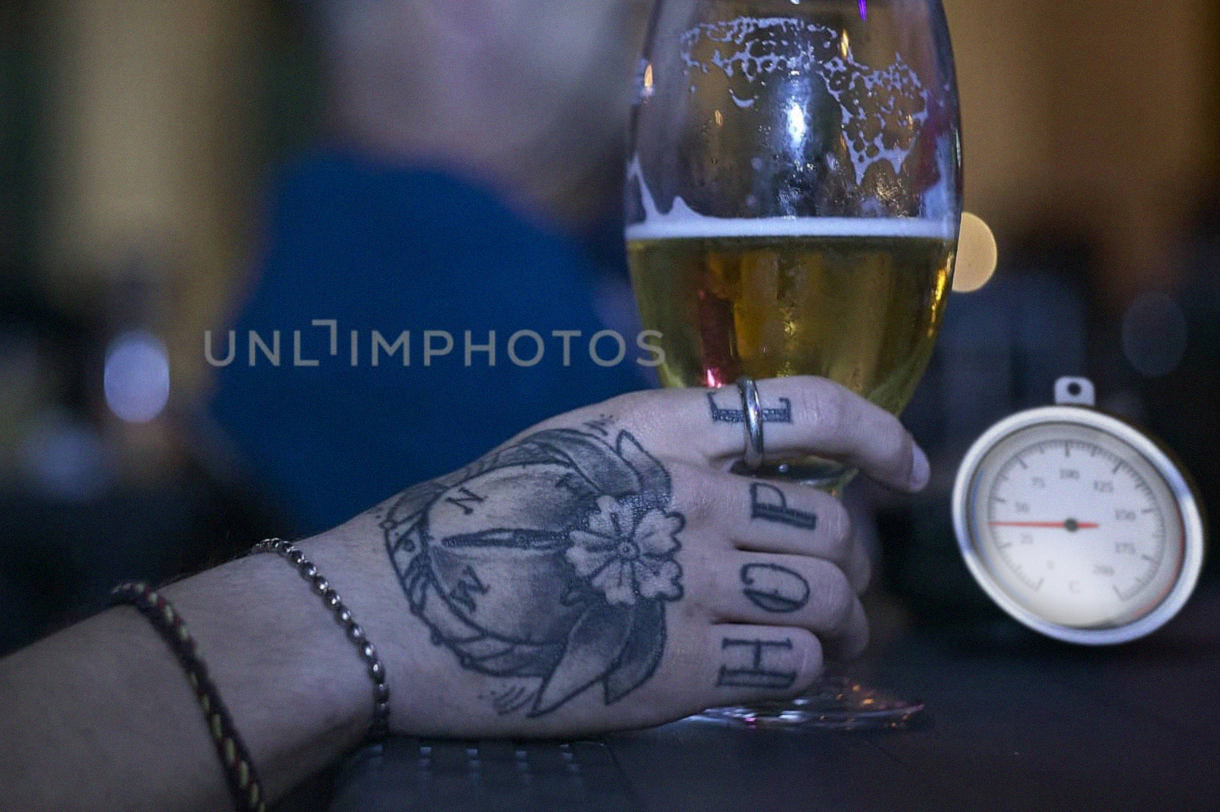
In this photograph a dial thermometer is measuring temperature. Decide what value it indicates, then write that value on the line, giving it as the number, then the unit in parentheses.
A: 37.5 (°C)
